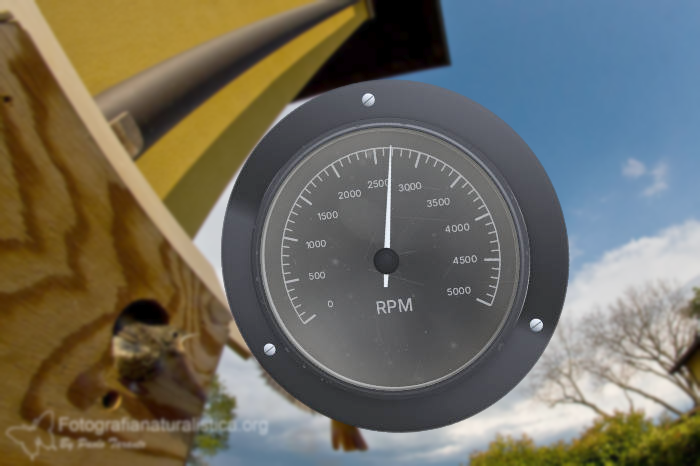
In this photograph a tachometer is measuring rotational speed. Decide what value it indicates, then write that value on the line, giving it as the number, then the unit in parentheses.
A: 2700 (rpm)
